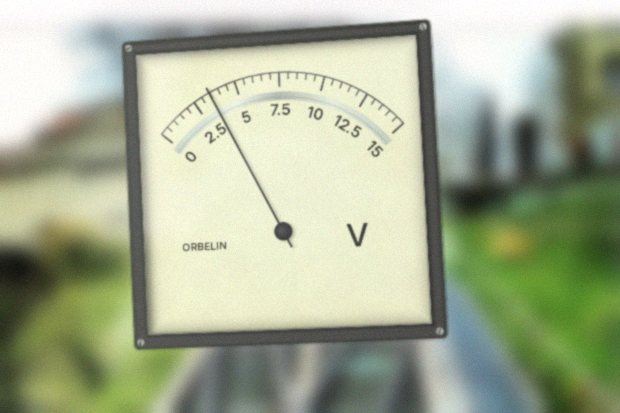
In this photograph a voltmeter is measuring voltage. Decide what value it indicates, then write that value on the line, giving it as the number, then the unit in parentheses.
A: 3.5 (V)
